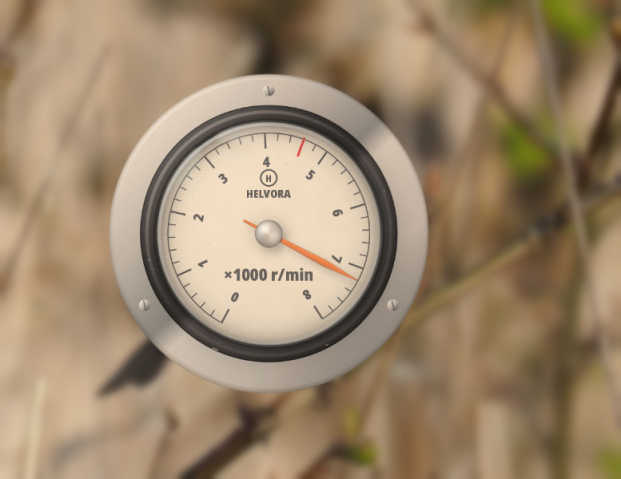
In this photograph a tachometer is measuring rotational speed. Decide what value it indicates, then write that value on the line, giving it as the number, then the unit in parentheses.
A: 7200 (rpm)
